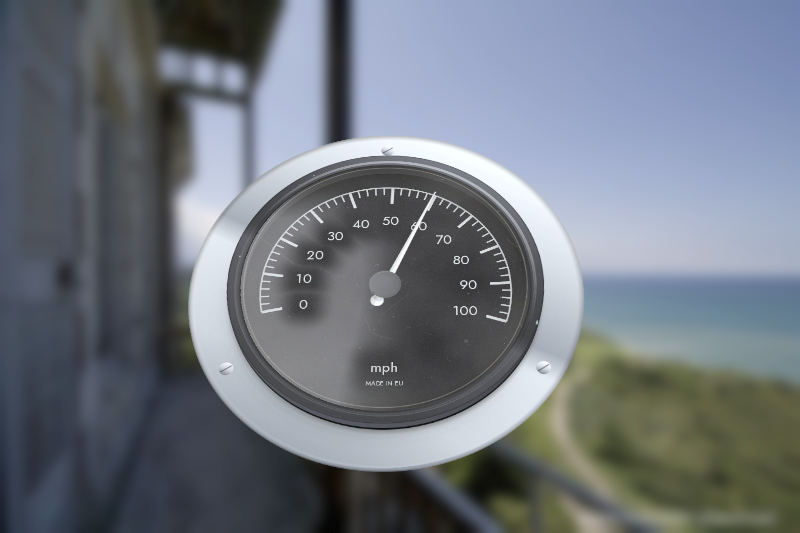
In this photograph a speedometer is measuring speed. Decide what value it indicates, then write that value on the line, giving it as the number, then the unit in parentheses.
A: 60 (mph)
